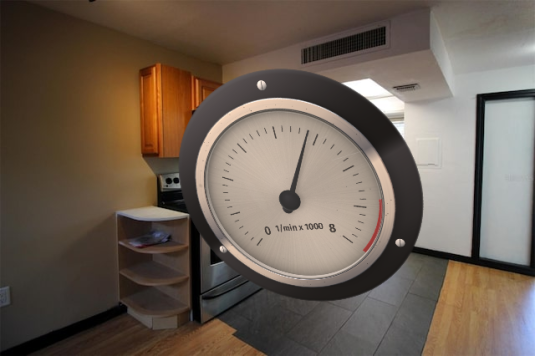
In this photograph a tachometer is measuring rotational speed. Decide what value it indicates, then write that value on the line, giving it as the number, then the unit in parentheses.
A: 4800 (rpm)
